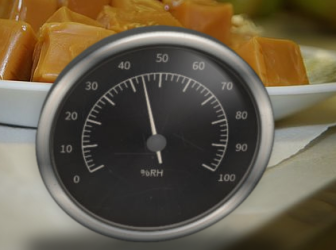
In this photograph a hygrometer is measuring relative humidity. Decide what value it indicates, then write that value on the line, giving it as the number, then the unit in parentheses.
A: 44 (%)
